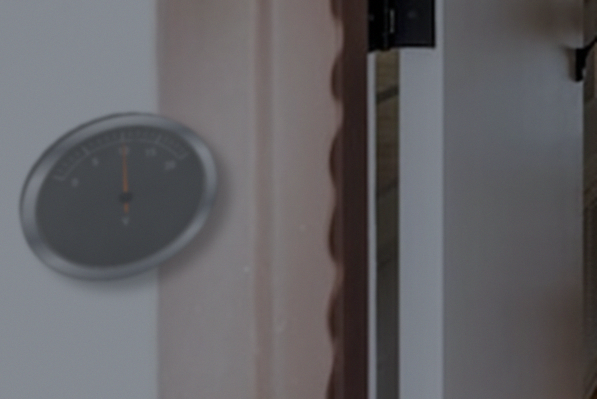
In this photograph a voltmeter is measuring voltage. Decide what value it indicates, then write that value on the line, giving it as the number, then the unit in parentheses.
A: 10 (V)
